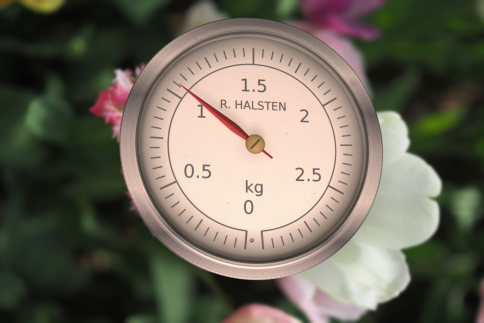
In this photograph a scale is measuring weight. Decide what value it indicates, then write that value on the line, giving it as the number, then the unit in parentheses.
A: 1.05 (kg)
